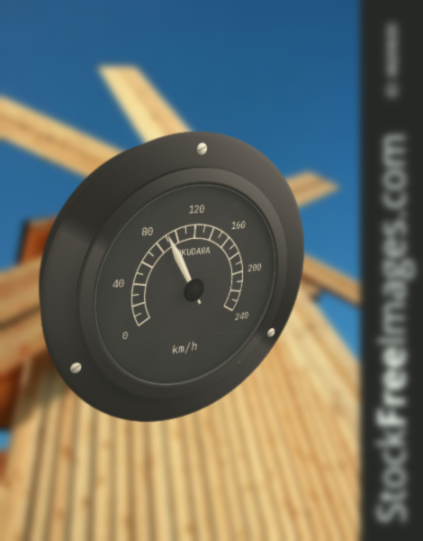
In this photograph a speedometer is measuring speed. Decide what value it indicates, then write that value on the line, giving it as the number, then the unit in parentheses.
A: 90 (km/h)
